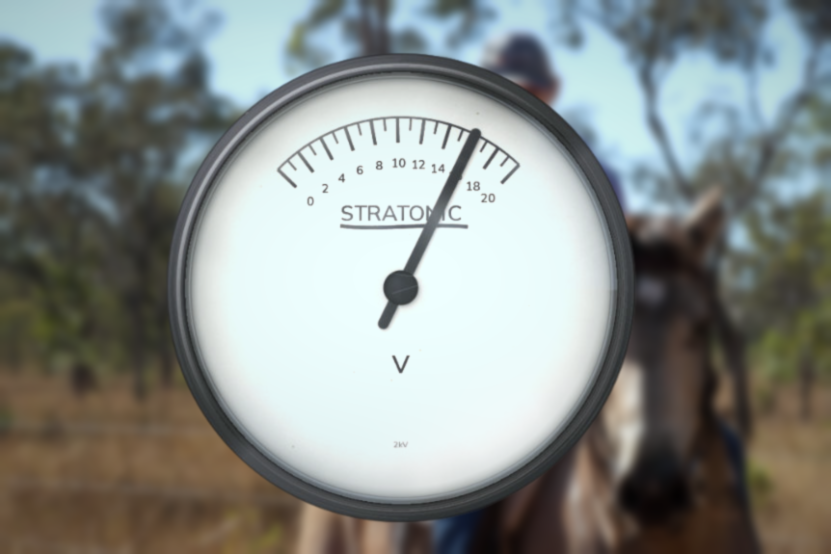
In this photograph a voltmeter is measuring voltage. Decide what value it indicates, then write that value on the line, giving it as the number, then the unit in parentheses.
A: 16 (V)
